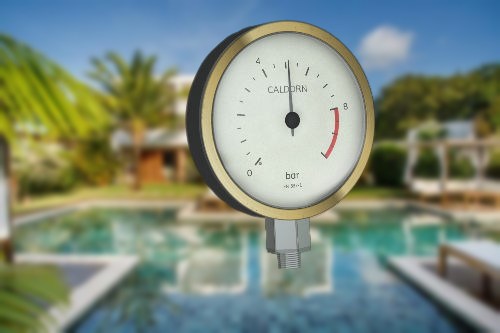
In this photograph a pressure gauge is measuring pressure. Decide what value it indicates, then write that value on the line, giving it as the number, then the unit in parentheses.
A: 5 (bar)
